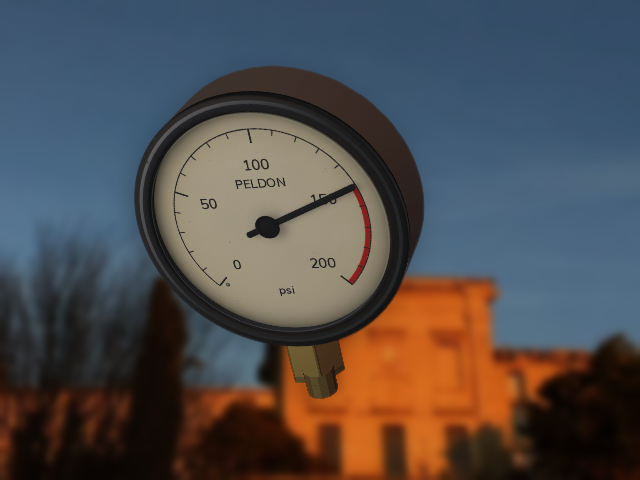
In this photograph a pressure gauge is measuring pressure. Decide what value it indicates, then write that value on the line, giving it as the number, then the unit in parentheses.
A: 150 (psi)
